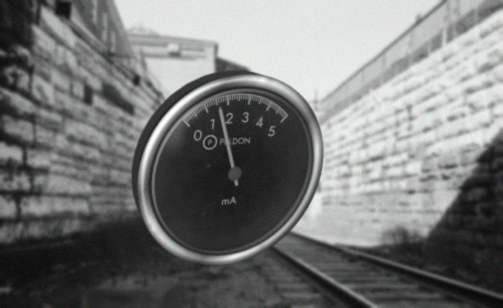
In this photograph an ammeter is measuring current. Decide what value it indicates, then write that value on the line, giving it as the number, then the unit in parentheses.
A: 1.5 (mA)
